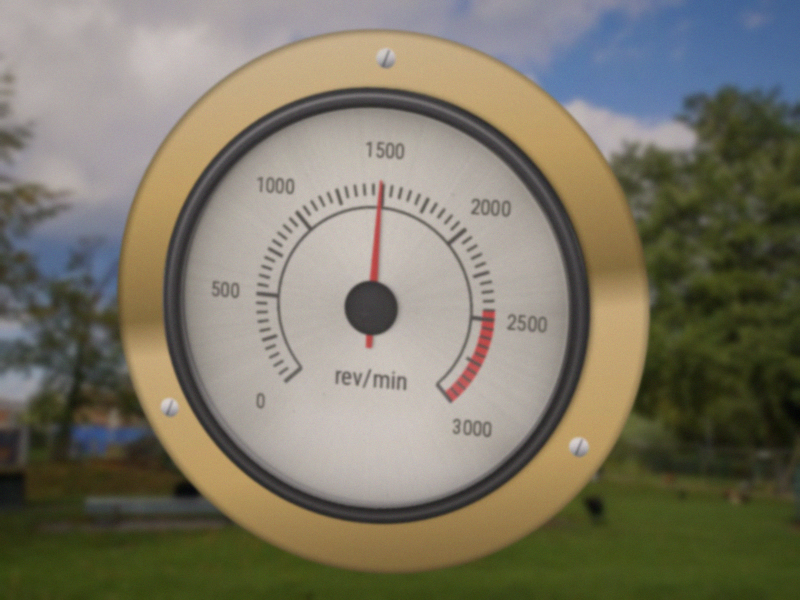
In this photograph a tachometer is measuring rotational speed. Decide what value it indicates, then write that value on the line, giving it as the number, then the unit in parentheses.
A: 1500 (rpm)
